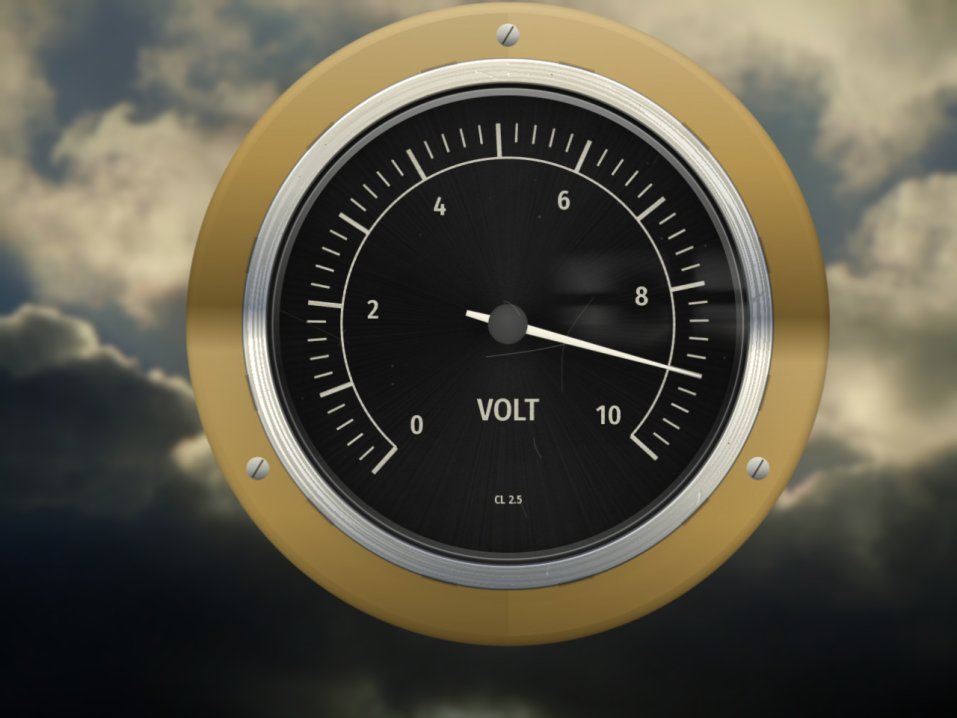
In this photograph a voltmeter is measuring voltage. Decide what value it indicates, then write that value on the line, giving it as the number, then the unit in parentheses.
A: 9 (V)
